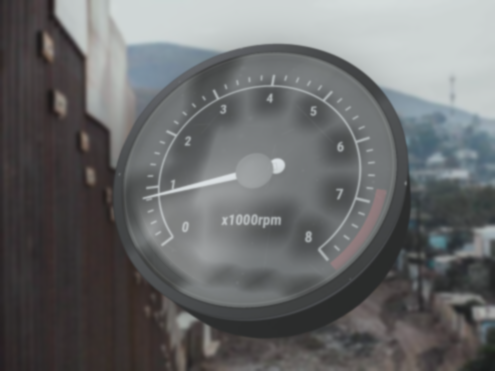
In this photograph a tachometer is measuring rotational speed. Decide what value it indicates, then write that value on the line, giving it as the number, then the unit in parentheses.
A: 800 (rpm)
